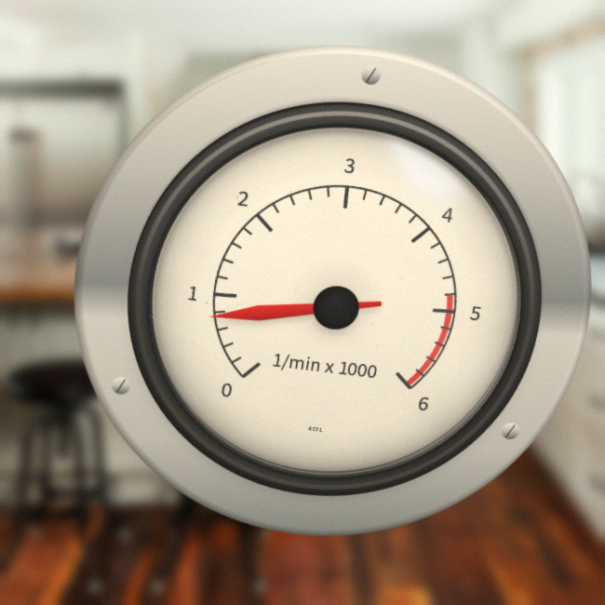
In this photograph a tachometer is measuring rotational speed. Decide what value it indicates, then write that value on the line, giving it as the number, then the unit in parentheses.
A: 800 (rpm)
